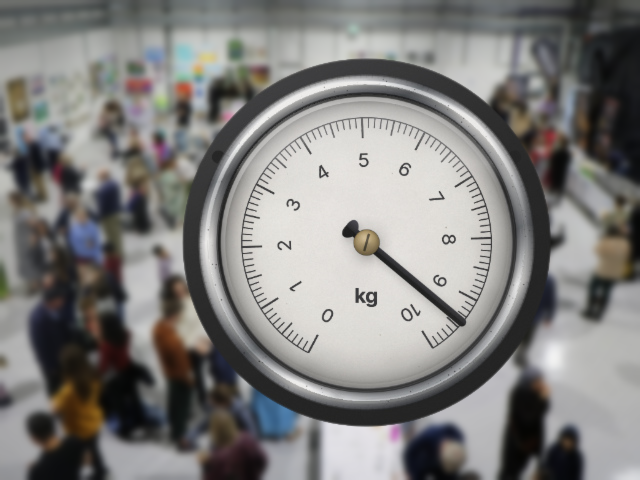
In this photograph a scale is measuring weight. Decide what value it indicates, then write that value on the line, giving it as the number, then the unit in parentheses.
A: 9.4 (kg)
